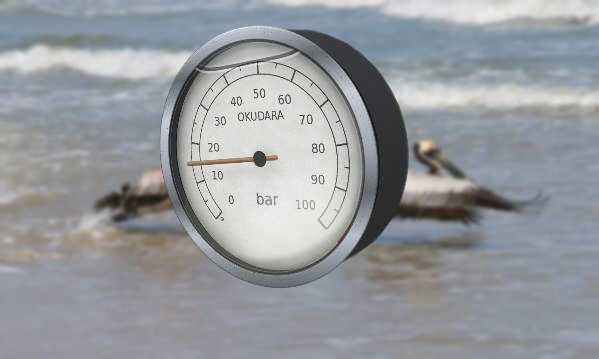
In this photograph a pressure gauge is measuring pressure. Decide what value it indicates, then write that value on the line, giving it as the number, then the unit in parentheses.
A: 15 (bar)
